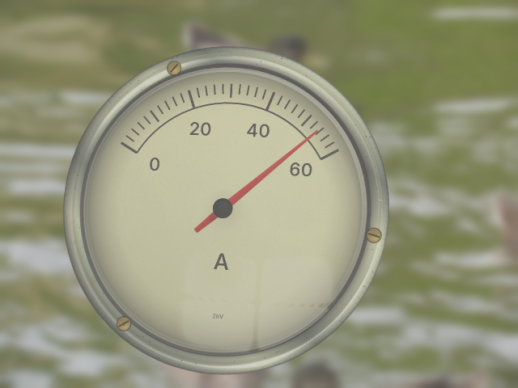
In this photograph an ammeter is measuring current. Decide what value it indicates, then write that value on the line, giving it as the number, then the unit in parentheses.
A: 54 (A)
